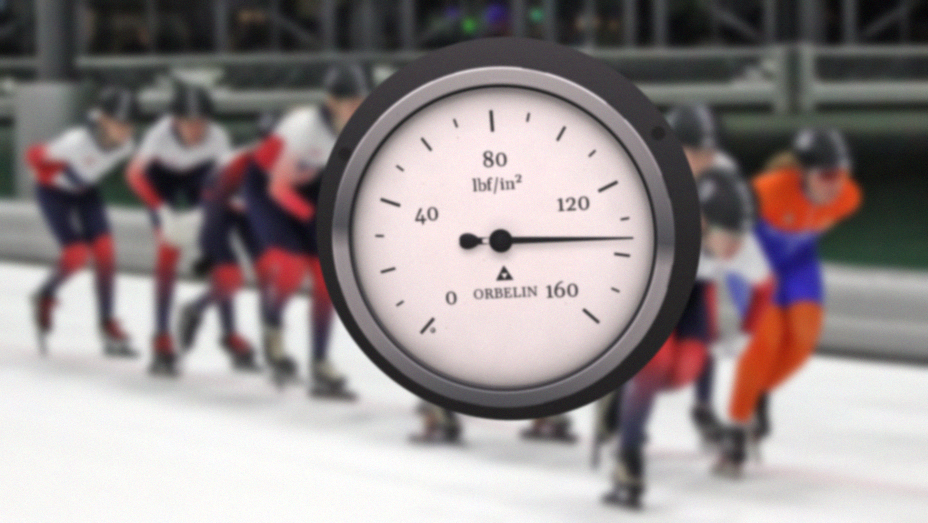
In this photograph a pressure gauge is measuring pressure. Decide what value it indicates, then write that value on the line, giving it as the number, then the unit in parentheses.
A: 135 (psi)
